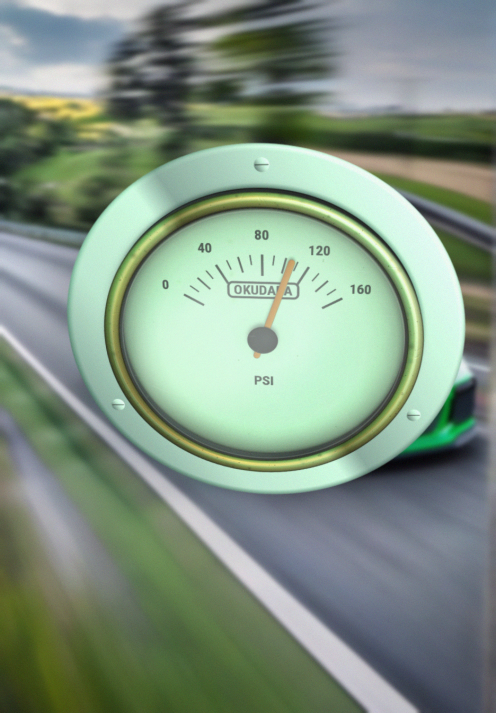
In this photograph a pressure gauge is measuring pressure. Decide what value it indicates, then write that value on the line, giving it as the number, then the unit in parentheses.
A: 105 (psi)
